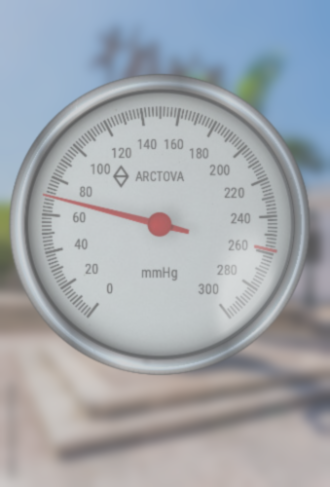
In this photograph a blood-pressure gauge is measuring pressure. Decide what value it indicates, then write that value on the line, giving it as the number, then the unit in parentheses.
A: 70 (mmHg)
